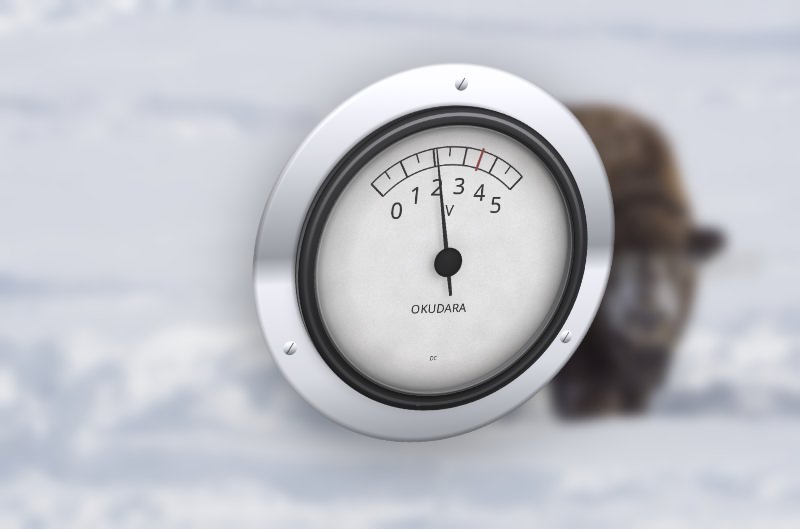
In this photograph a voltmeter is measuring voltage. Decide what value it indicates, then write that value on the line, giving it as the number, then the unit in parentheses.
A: 2 (V)
